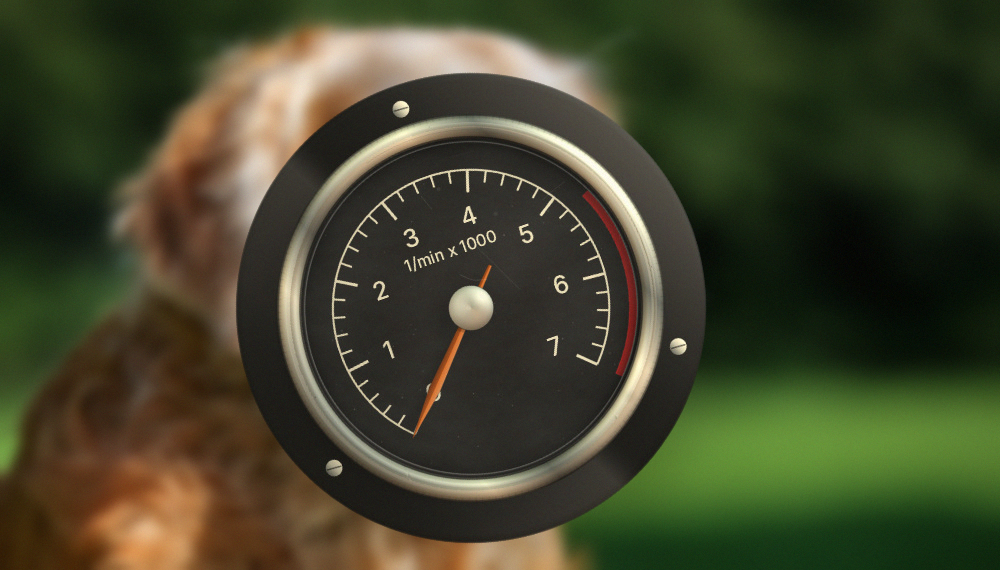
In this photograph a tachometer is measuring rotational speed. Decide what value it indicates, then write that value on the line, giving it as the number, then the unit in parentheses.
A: 0 (rpm)
